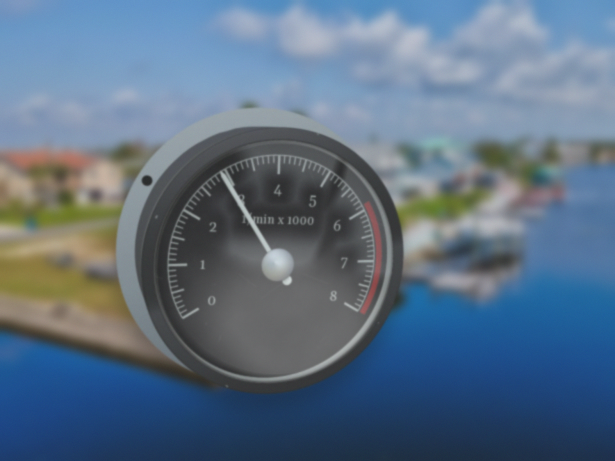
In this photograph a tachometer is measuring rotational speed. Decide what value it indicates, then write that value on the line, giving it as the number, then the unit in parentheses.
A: 2900 (rpm)
